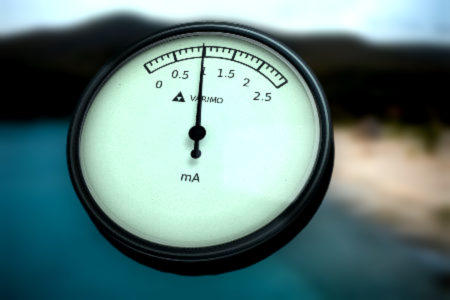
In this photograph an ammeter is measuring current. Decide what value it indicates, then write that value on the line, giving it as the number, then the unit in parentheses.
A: 1 (mA)
